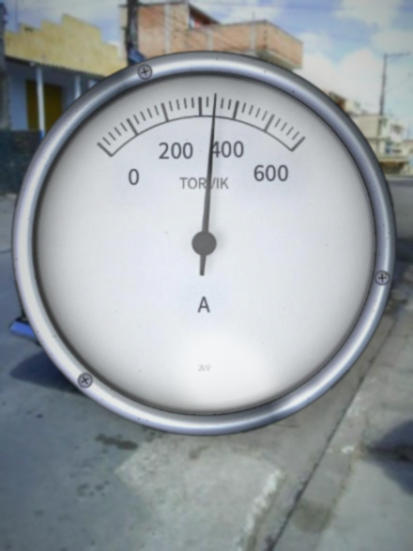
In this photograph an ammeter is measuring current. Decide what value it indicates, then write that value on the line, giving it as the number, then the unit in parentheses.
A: 340 (A)
